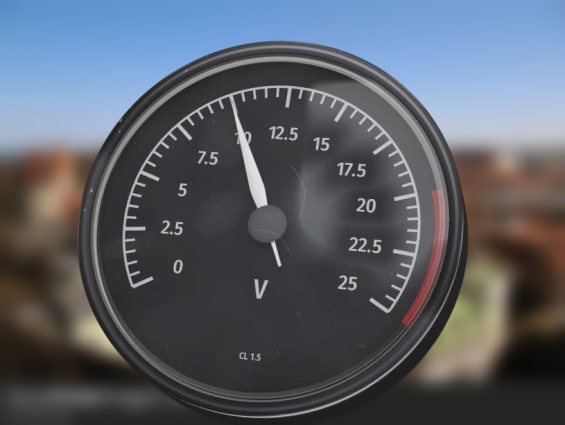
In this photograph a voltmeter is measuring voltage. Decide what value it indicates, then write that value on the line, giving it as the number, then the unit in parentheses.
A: 10 (V)
